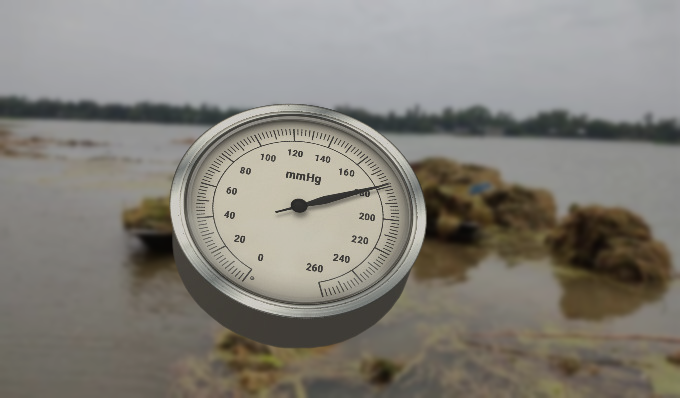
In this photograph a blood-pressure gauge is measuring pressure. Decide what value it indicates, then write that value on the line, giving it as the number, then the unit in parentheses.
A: 180 (mmHg)
